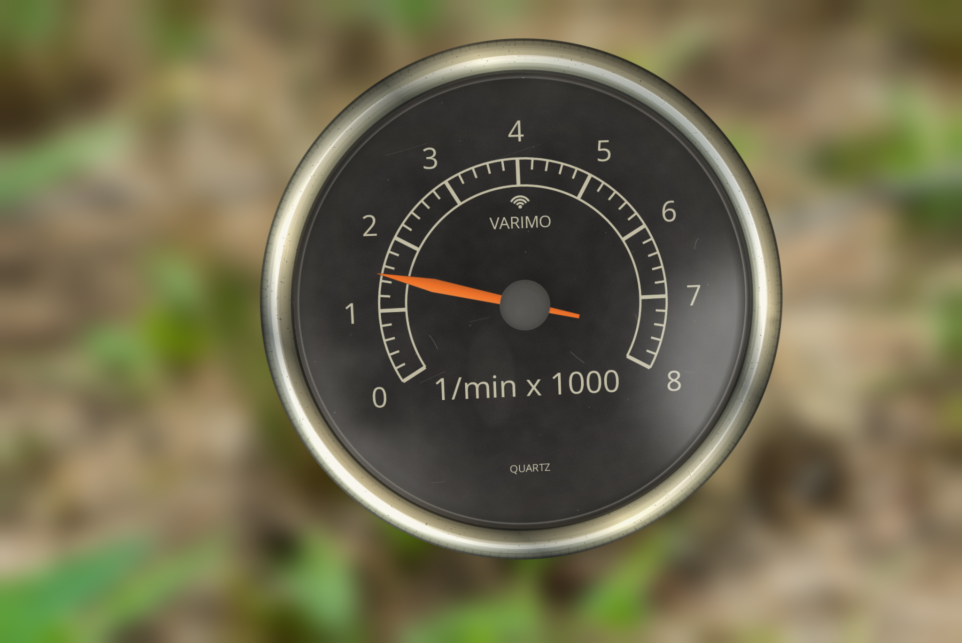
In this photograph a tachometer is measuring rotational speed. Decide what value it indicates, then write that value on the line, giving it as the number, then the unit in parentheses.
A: 1500 (rpm)
